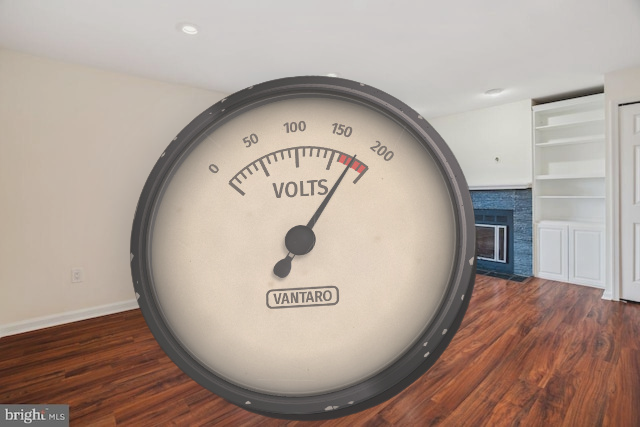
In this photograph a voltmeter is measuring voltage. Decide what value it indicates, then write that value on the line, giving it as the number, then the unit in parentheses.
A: 180 (V)
